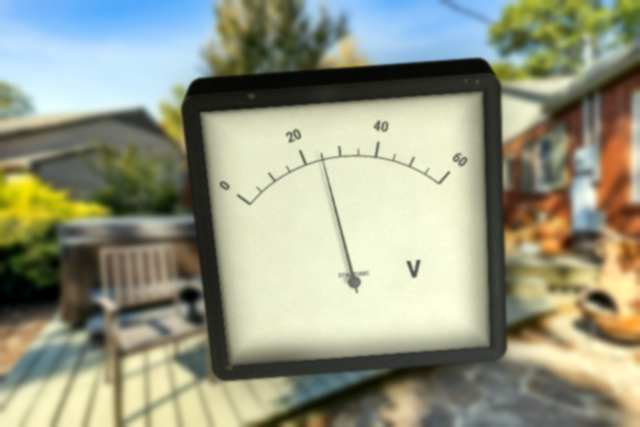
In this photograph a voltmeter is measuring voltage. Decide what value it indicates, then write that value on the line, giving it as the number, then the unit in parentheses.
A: 25 (V)
